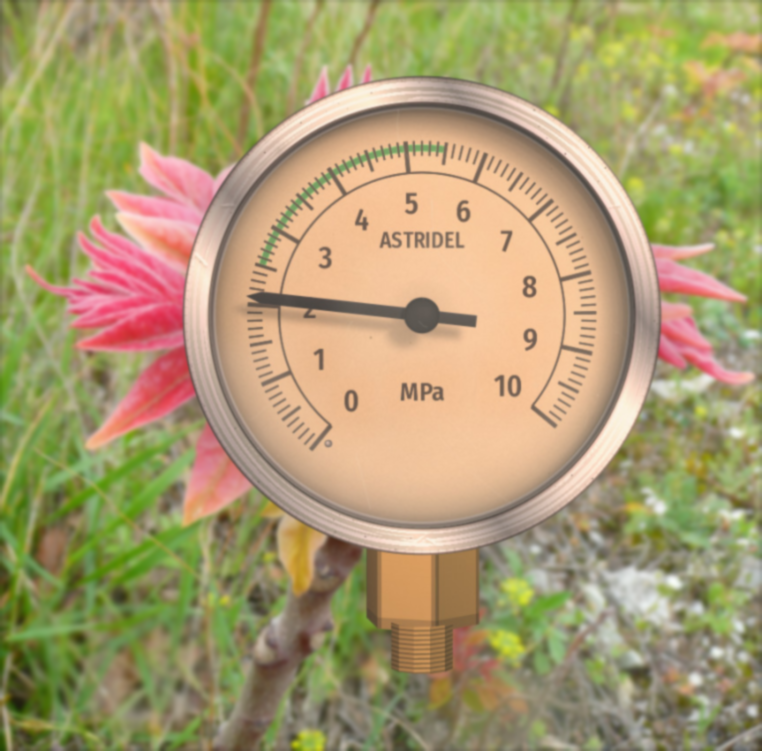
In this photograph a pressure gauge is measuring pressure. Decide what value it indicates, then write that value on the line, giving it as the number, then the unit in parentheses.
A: 2.1 (MPa)
